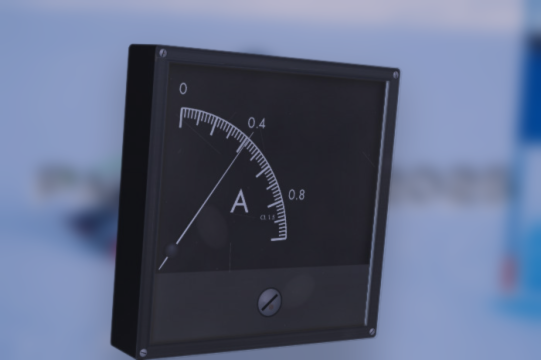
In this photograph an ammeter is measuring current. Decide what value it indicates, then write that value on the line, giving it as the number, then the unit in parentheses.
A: 0.4 (A)
